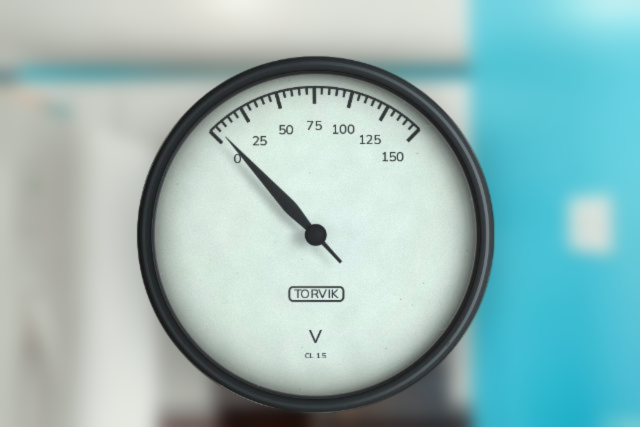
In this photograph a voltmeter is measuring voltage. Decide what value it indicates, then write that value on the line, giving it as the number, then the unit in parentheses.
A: 5 (V)
